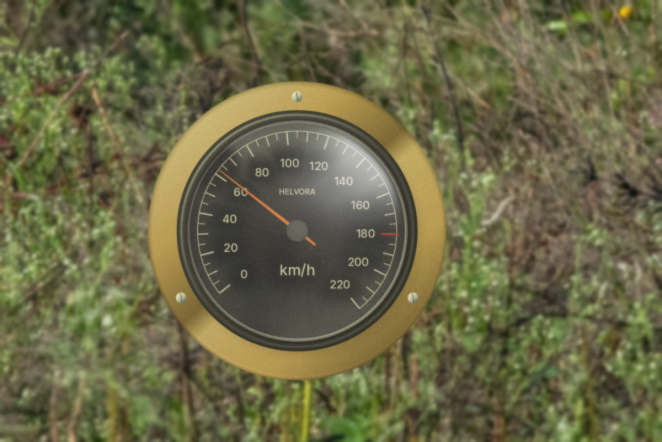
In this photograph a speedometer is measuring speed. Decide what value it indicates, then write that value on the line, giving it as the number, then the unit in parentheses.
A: 62.5 (km/h)
